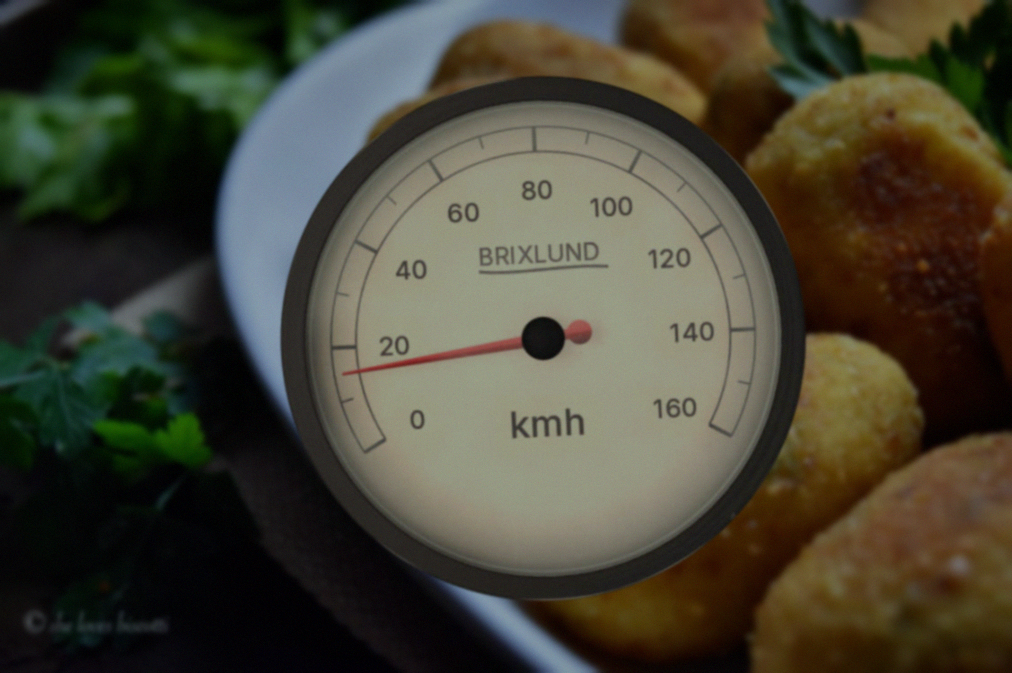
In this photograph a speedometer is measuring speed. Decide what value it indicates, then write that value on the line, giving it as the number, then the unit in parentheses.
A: 15 (km/h)
